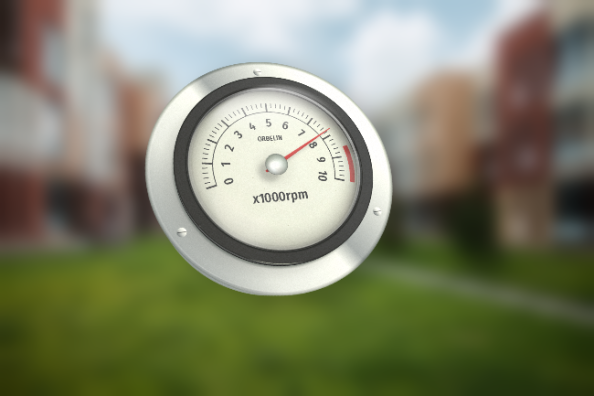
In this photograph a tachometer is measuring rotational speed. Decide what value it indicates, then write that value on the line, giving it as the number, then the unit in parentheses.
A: 7800 (rpm)
